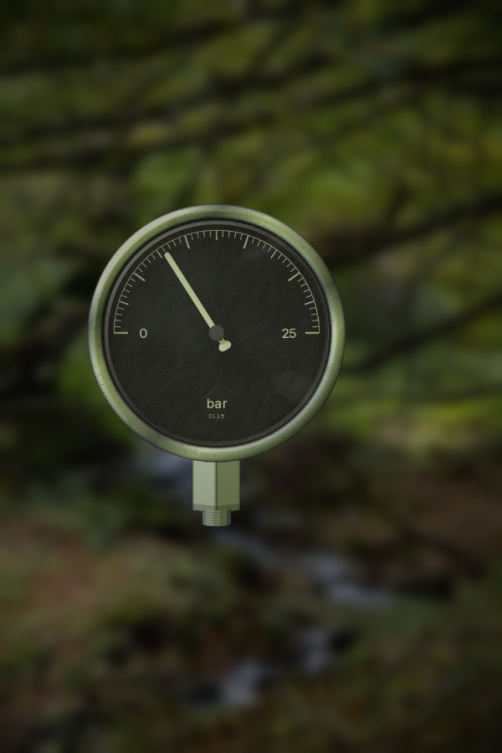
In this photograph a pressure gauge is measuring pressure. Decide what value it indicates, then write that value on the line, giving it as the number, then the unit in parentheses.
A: 8 (bar)
